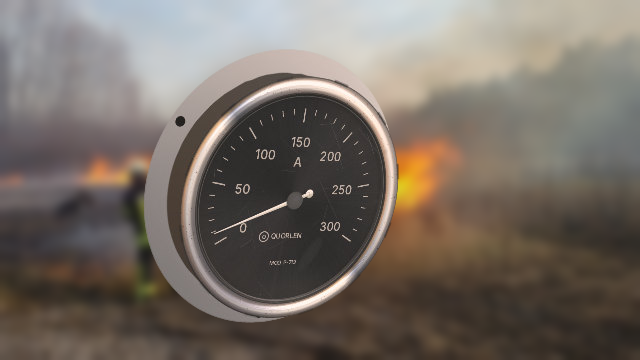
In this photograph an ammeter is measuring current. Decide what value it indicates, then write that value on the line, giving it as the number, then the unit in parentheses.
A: 10 (A)
